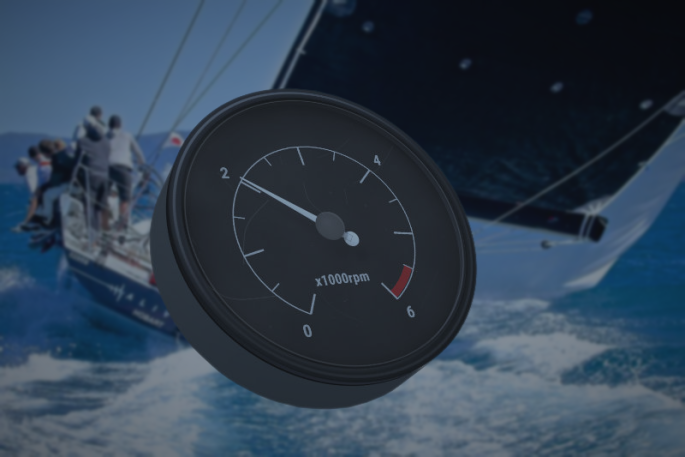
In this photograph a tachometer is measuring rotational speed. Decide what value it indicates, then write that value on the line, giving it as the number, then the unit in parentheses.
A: 2000 (rpm)
